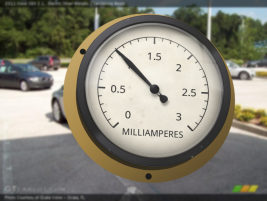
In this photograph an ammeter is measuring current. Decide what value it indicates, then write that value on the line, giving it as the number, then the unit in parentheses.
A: 1 (mA)
